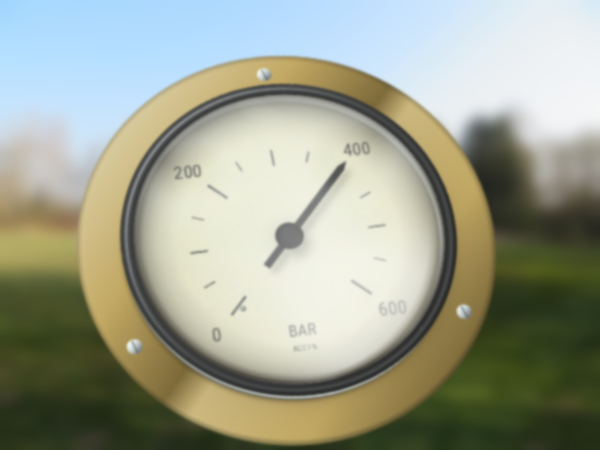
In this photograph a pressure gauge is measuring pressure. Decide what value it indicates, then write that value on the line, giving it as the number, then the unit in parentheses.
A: 400 (bar)
